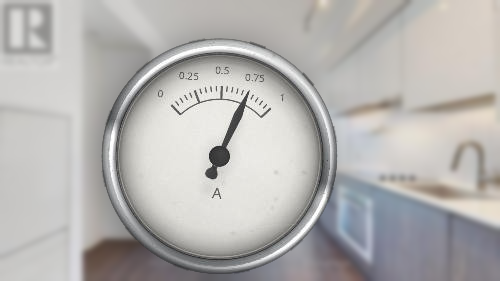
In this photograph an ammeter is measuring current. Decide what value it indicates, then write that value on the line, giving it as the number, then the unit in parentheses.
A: 0.75 (A)
